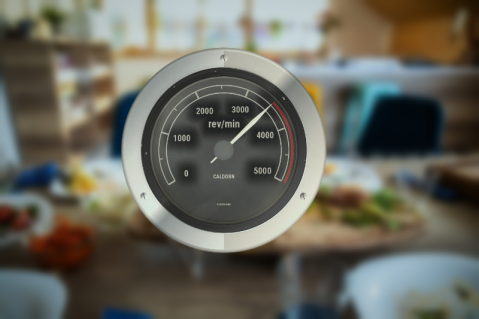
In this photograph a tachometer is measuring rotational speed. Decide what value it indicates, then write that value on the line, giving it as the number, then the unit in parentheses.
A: 3500 (rpm)
